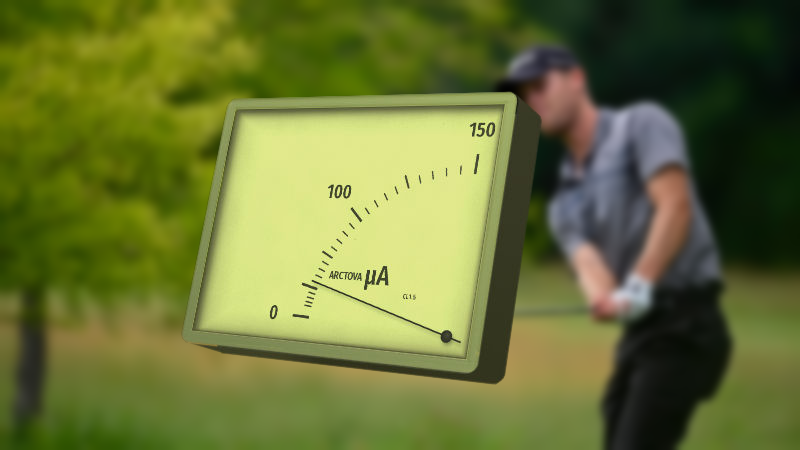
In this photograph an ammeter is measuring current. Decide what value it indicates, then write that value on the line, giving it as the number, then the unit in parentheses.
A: 55 (µA)
